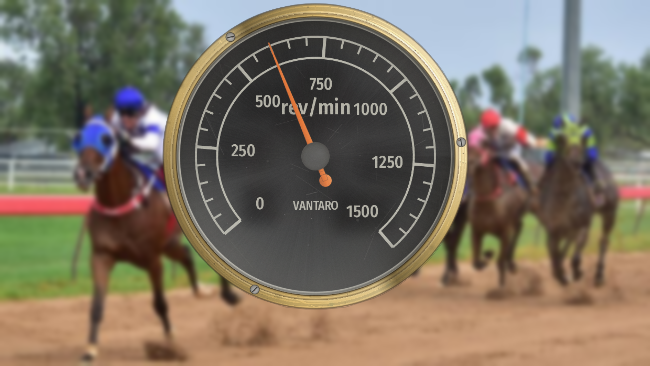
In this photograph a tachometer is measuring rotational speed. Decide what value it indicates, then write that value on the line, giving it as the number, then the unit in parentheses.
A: 600 (rpm)
